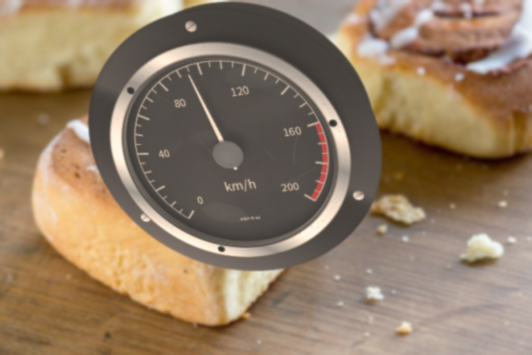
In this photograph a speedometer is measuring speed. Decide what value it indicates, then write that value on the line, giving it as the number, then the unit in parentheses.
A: 95 (km/h)
